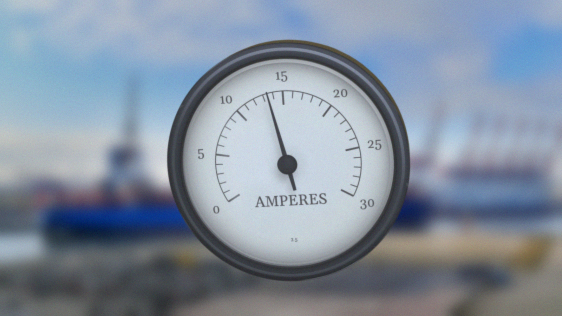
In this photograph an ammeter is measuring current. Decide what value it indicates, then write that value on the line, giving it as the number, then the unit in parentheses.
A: 13.5 (A)
